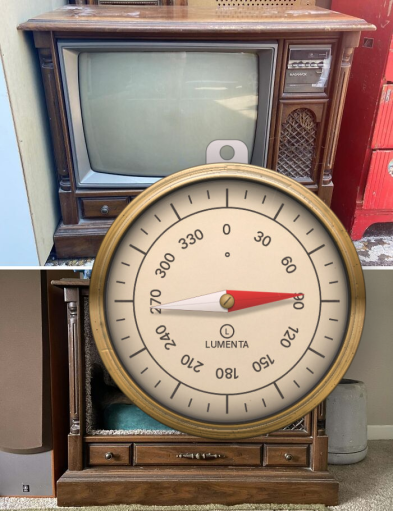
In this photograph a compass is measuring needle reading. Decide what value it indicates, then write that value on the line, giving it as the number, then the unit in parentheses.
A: 85 (°)
